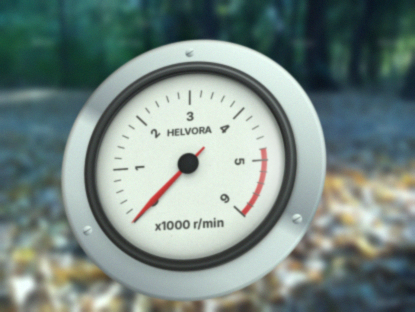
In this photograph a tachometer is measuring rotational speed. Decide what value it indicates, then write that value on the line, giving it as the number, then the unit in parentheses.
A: 0 (rpm)
